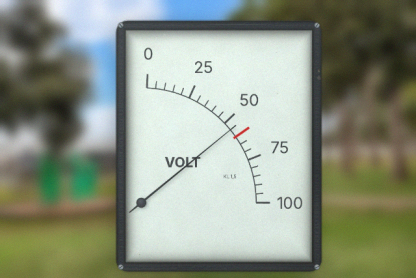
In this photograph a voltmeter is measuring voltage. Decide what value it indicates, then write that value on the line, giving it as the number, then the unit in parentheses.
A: 55 (V)
